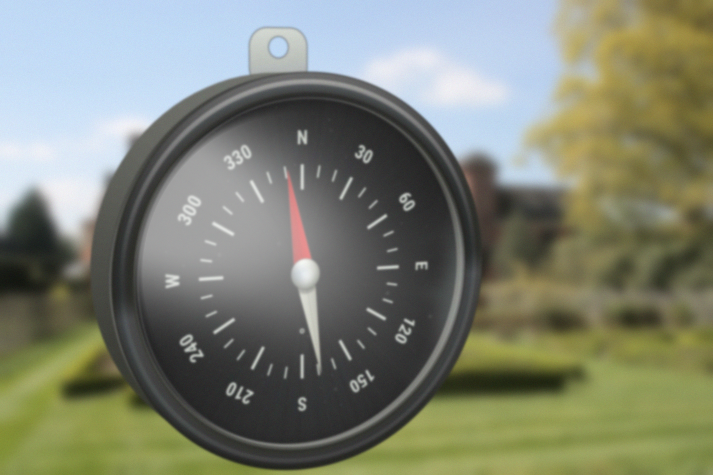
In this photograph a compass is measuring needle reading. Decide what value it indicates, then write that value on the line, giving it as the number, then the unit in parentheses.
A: 350 (°)
